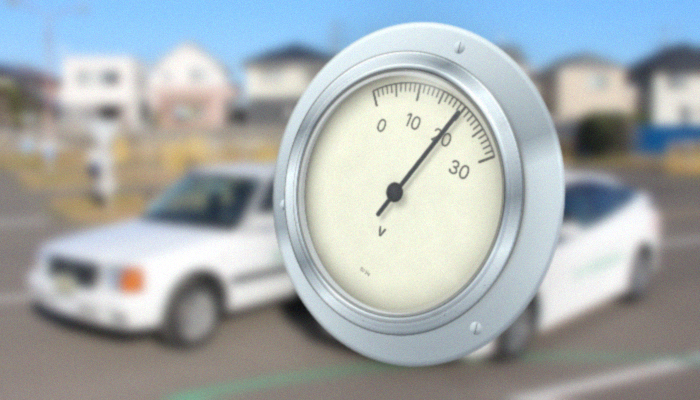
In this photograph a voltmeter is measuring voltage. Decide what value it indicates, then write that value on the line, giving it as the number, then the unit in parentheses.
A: 20 (V)
